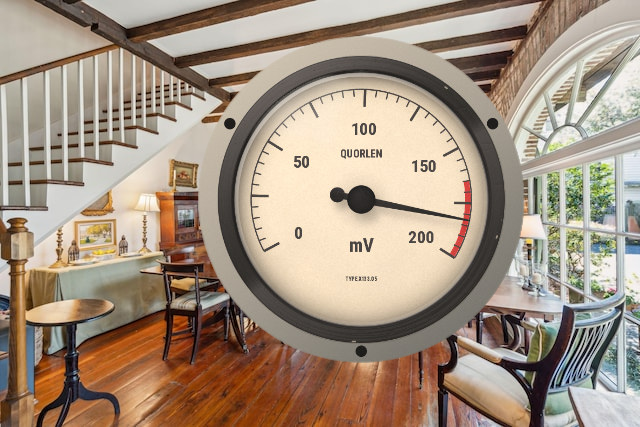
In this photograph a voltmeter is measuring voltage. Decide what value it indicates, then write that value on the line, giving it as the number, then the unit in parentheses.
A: 182.5 (mV)
